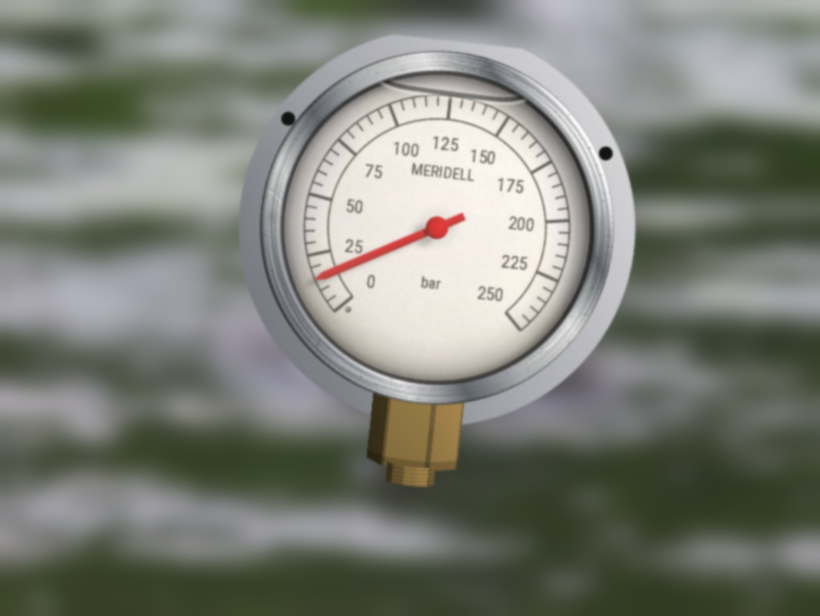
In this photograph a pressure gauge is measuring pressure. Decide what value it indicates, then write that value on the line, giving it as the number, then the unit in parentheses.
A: 15 (bar)
